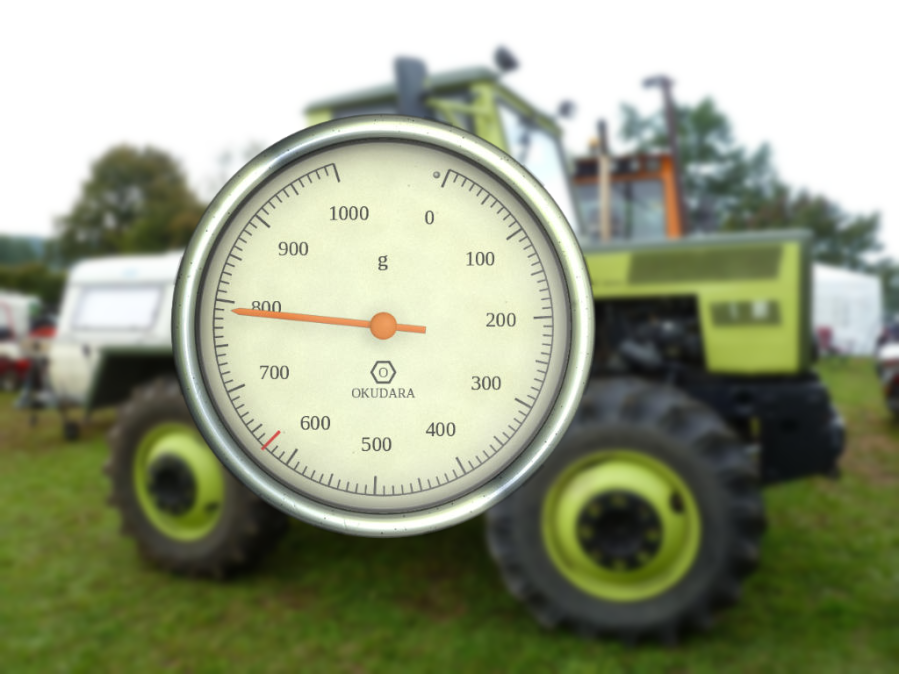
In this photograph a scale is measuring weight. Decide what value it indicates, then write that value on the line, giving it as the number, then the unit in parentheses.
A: 790 (g)
